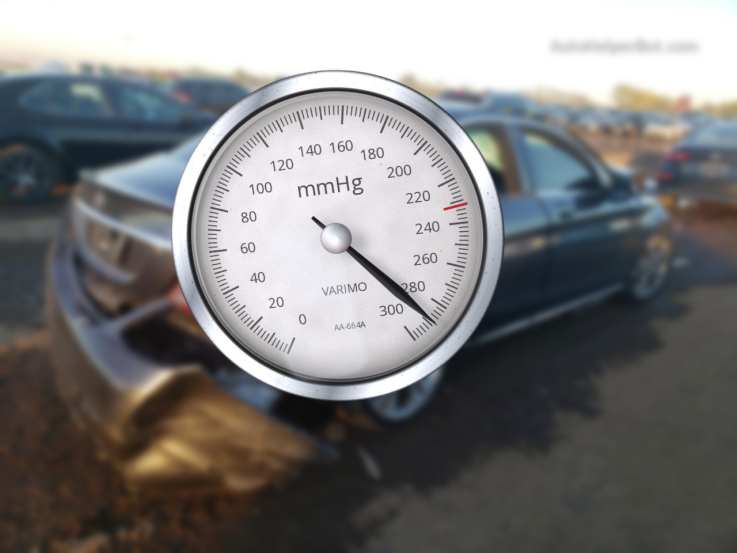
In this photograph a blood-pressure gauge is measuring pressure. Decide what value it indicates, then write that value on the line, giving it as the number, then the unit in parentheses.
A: 288 (mmHg)
